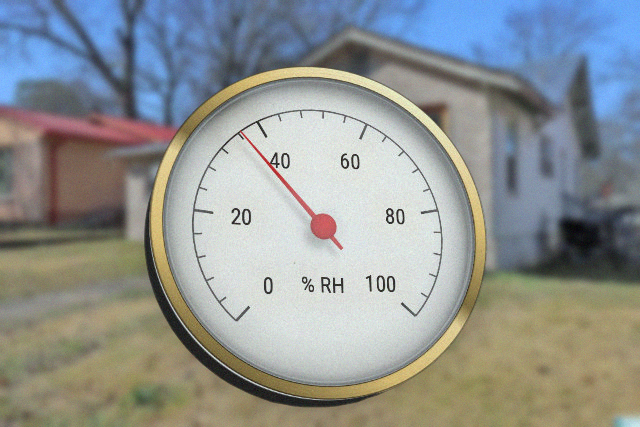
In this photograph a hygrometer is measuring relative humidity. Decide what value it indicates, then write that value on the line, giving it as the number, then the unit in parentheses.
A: 36 (%)
